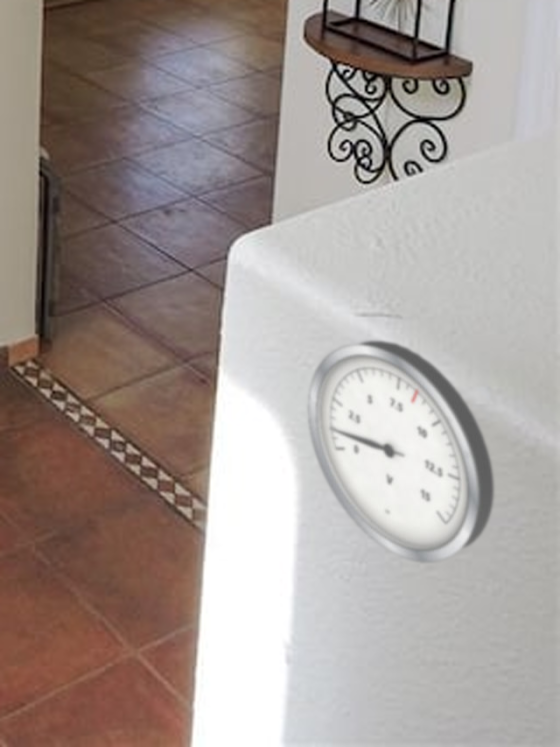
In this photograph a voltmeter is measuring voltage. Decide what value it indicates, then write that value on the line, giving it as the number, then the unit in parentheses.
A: 1 (V)
